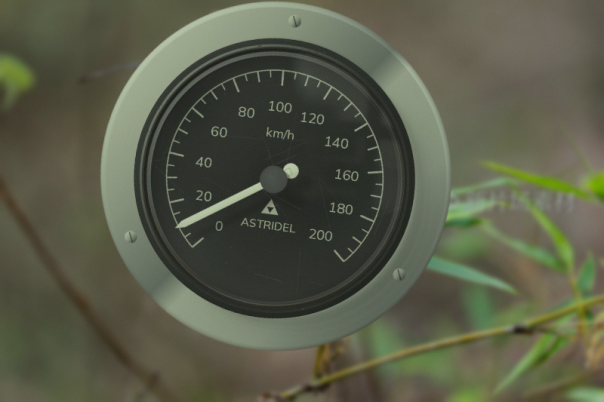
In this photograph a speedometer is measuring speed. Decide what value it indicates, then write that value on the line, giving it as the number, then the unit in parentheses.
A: 10 (km/h)
